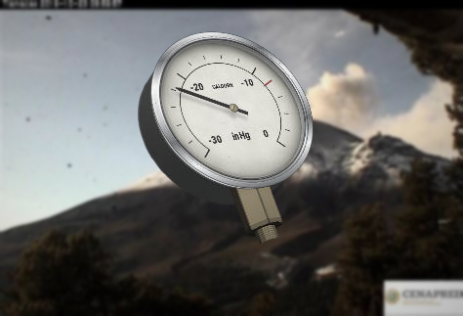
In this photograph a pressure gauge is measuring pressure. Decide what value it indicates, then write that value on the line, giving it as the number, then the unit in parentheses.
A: -22 (inHg)
